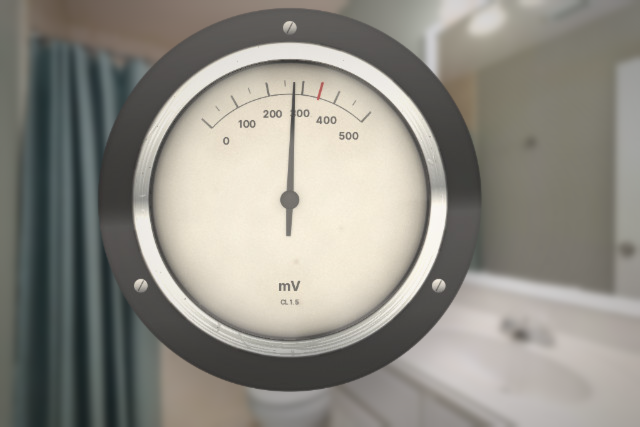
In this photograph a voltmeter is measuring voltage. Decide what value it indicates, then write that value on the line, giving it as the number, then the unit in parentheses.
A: 275 (mV)
